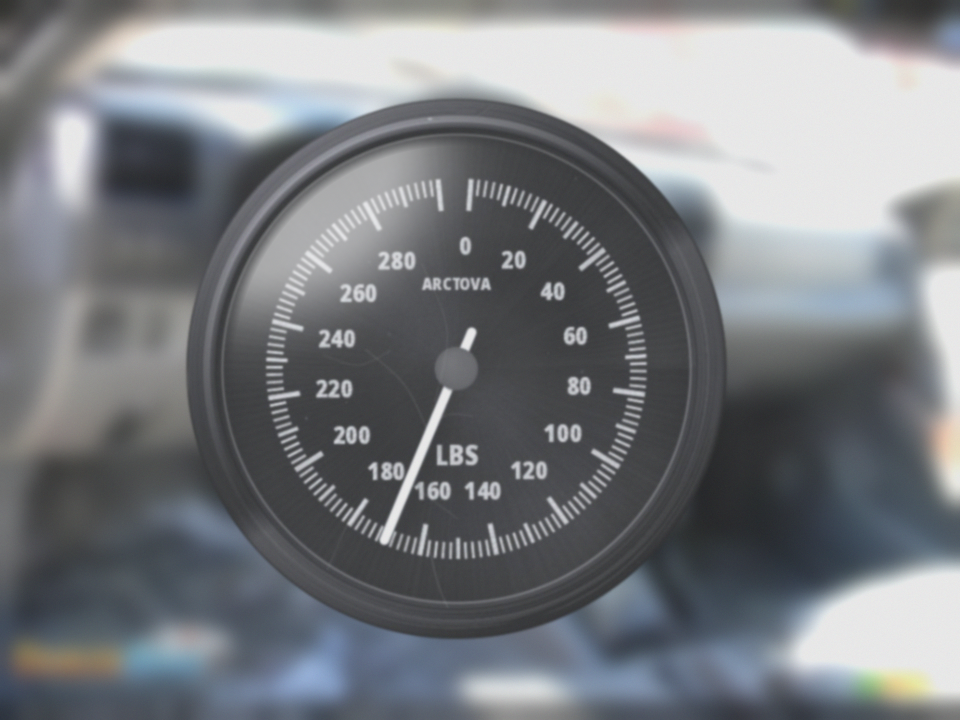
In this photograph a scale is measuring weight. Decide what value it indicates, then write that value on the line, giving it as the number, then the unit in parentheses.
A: 170 (lb)
